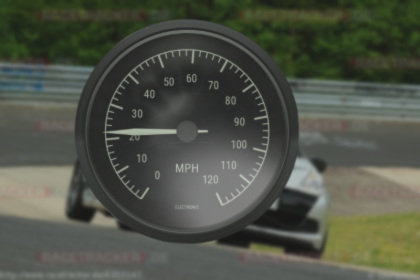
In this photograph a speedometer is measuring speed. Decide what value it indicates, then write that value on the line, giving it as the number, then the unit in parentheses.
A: 22 (mph)
